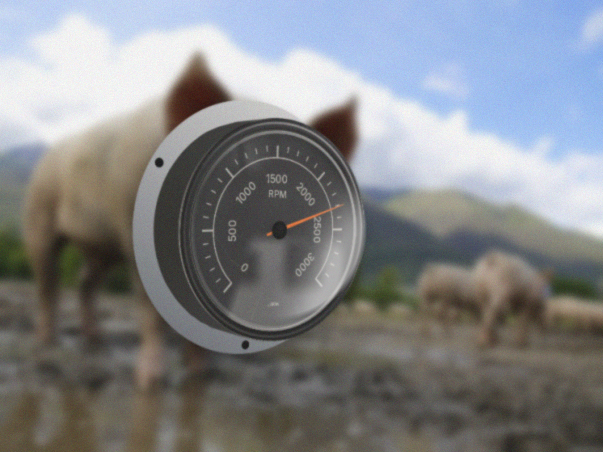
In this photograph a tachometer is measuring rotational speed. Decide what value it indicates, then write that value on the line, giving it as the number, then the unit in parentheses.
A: 2300 (rpm)
